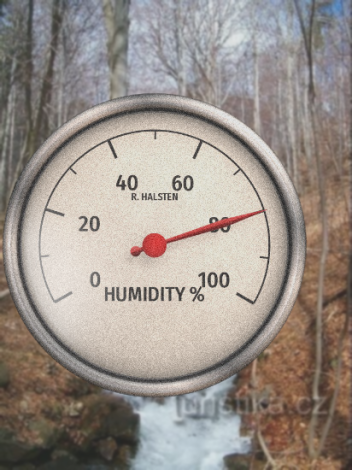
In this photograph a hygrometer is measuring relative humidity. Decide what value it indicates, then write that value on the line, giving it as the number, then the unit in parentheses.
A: 80 (%)
